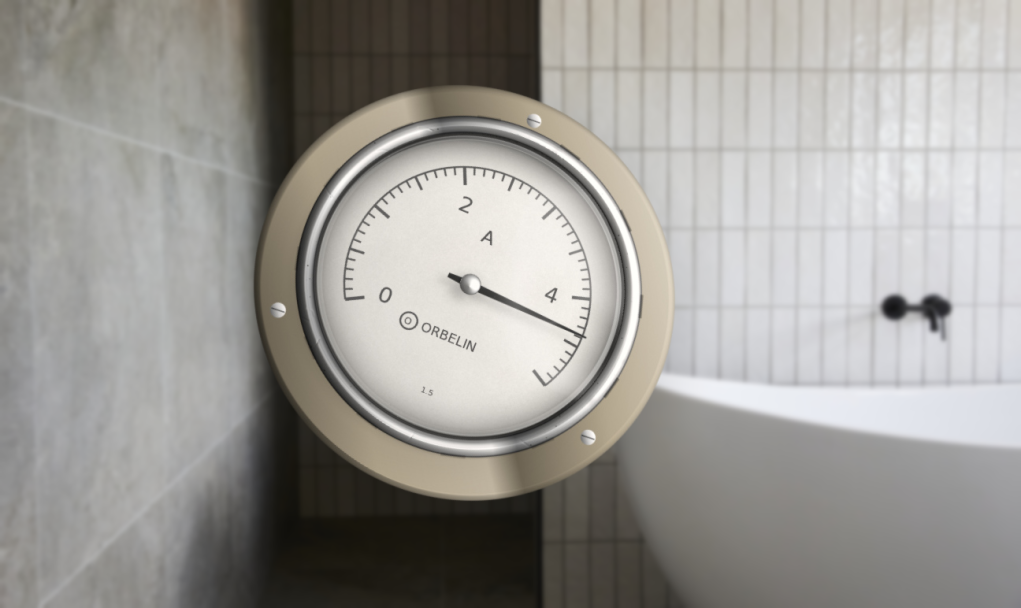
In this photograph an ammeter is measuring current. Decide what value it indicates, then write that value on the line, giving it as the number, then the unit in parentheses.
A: 4.4 (A)
